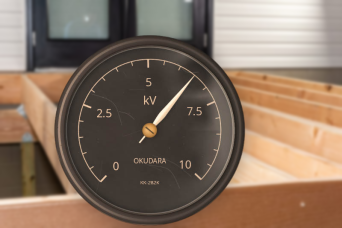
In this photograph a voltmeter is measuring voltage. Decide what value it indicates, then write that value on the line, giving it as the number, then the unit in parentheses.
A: 6.5 (kV)
